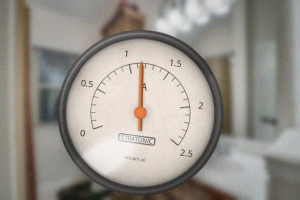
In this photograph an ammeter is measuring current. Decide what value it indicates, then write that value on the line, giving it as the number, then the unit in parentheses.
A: 1.15 (A)
